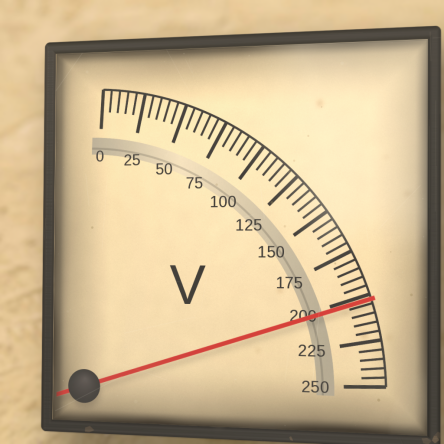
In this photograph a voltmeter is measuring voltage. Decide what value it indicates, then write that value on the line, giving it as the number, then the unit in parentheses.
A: 202.5 (V)
